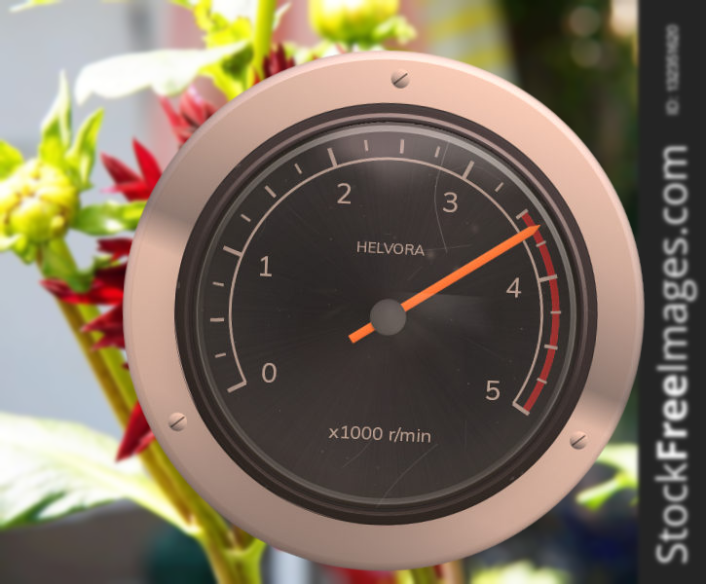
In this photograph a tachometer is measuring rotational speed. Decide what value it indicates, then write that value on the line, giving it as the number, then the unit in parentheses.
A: 3625 (rpm)
